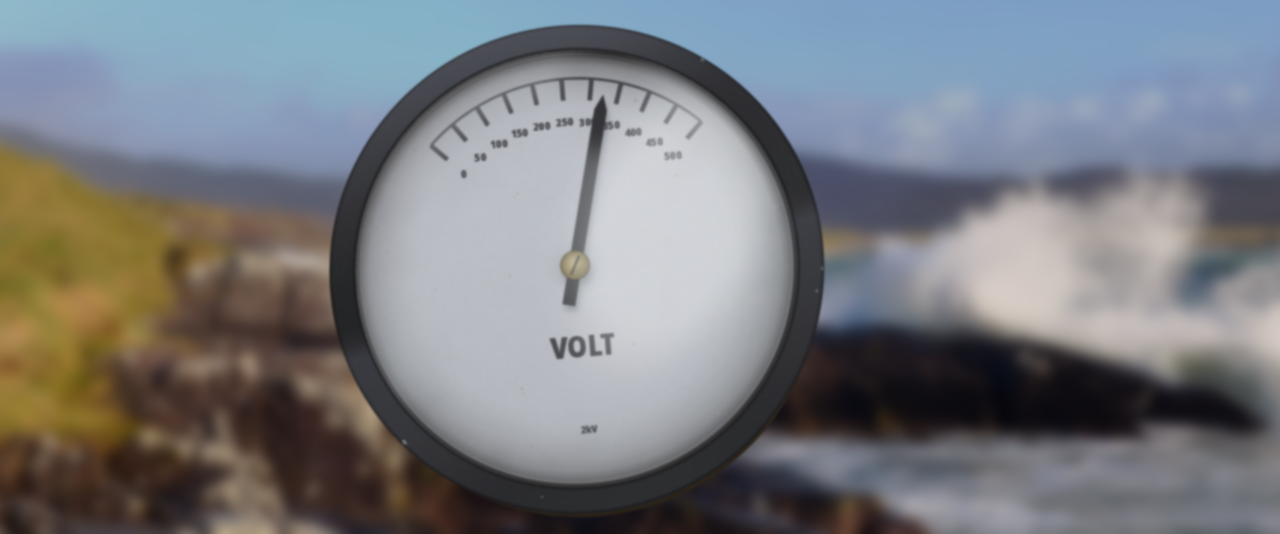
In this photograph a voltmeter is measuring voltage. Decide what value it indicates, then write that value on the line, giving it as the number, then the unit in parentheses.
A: 325 (V)
